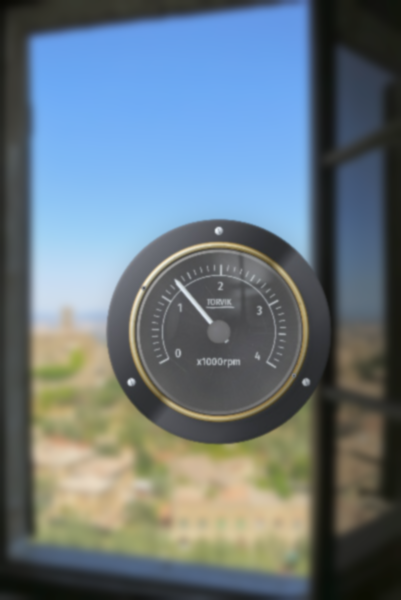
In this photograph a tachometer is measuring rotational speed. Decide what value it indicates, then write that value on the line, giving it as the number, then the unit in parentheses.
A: 1300 (rpm)
